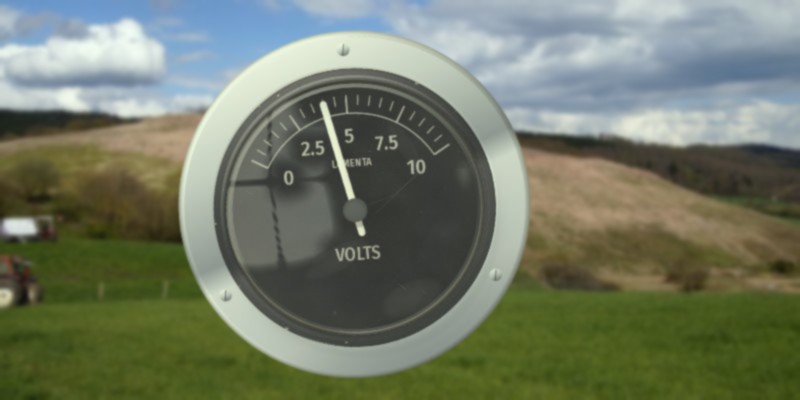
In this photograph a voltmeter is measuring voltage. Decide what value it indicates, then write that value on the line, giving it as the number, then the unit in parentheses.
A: 4 (V)
